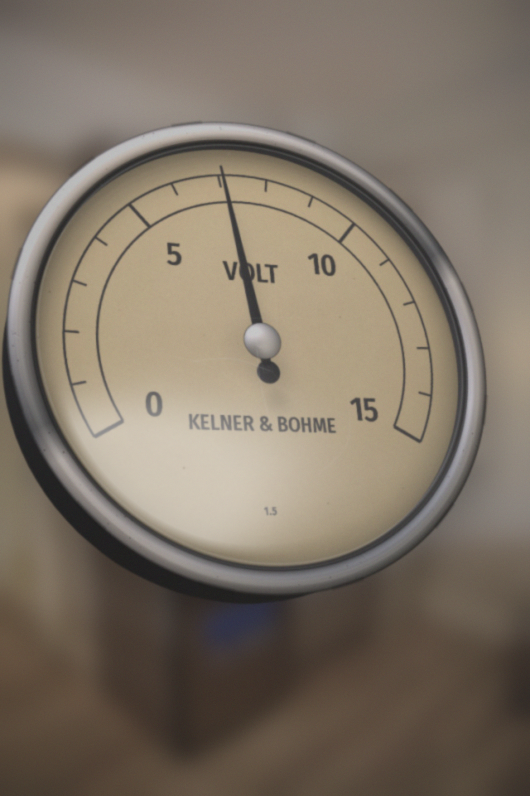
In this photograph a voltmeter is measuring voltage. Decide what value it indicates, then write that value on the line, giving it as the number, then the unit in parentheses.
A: 7 (V)
